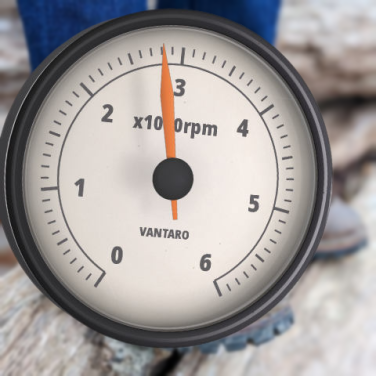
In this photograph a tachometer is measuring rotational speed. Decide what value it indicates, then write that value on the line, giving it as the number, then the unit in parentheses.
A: 2800 (rpm)
